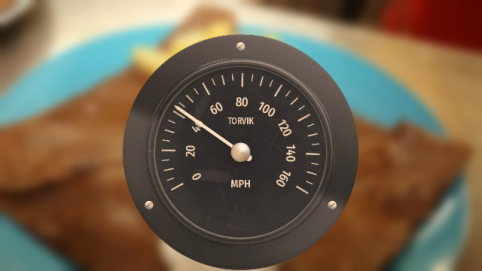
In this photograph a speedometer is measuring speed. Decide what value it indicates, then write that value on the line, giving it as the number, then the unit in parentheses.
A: 42.5 (mph)
